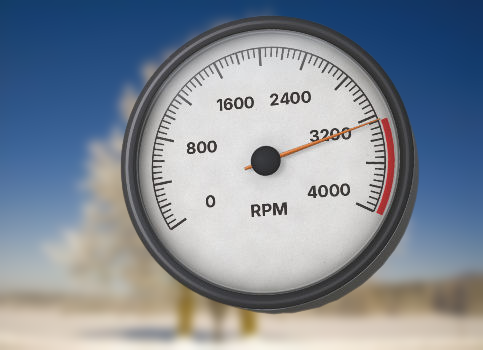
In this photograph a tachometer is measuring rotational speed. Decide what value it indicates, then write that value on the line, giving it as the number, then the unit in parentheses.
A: 3250 (rpm)
